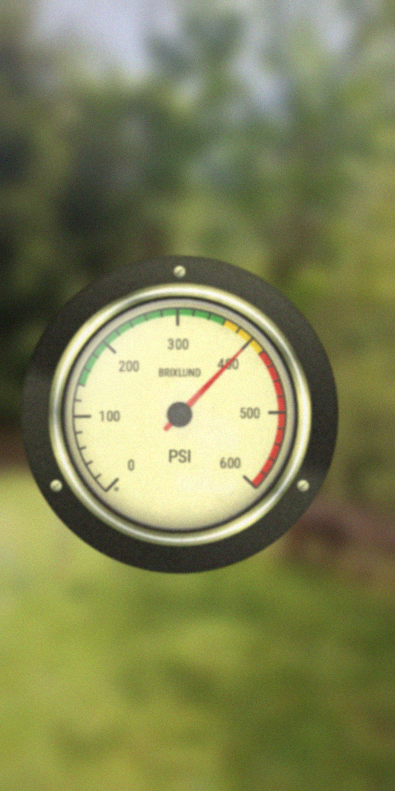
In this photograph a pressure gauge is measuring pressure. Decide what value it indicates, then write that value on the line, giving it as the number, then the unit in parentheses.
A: 400 (psi)
